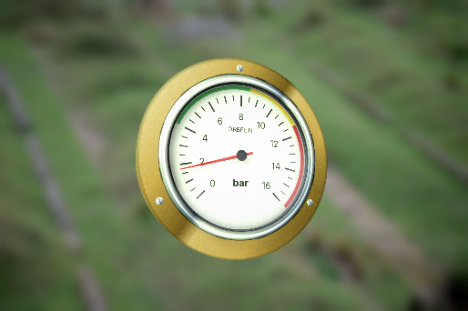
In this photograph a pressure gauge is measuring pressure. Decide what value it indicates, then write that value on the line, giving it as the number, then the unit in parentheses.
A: 1.75 (bar)
